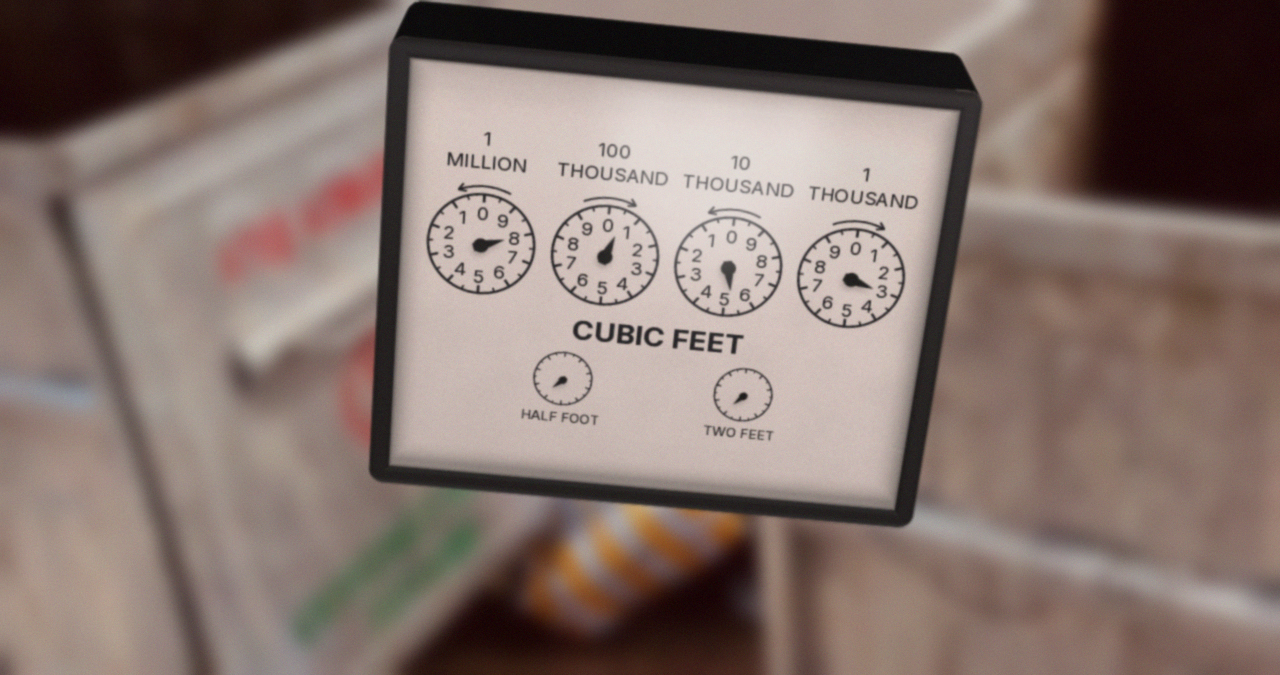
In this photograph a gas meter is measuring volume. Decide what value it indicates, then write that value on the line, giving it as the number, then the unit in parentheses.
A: 805300 (ft³)
